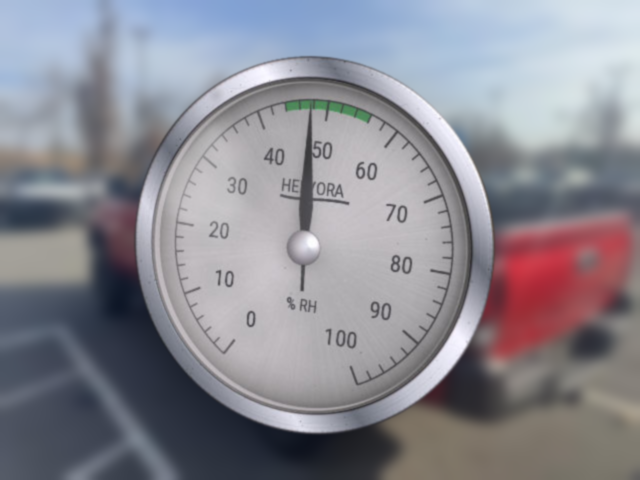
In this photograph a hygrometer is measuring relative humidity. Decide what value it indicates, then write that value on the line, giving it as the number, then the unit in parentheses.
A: 48 (%)
